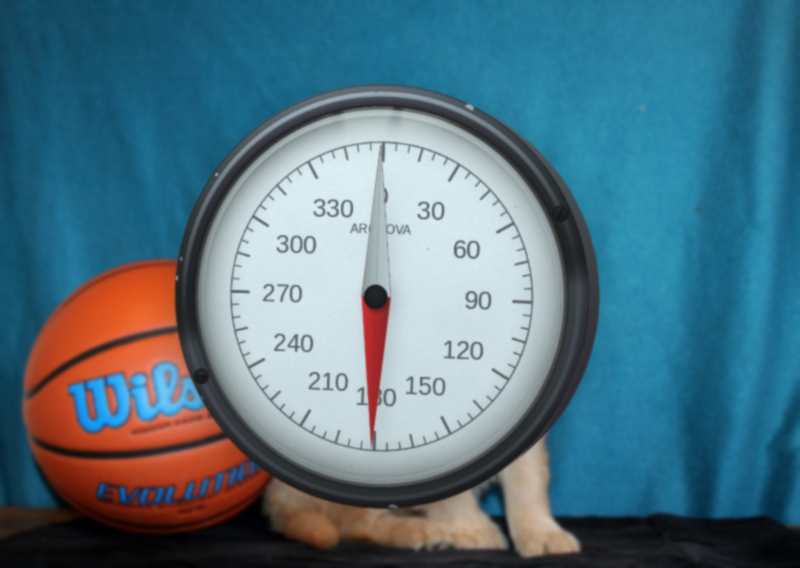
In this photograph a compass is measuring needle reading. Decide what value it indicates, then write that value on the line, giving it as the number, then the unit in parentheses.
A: 180 (°)
